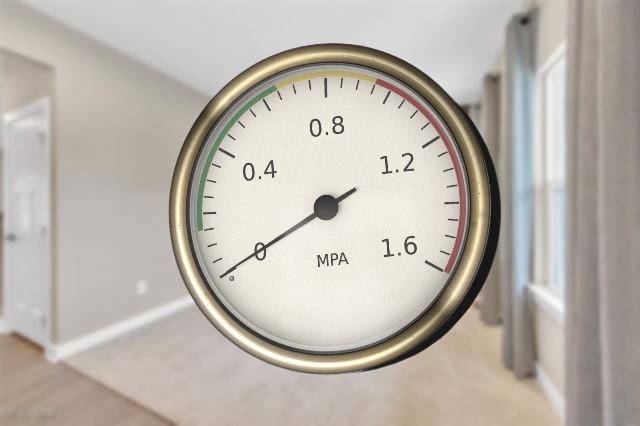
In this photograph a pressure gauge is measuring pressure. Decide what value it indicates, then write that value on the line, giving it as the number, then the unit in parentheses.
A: 0 (MPa)
